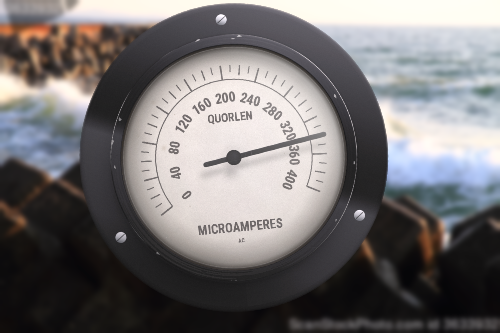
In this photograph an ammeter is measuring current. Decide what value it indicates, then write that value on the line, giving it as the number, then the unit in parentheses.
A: 340 (µA)
